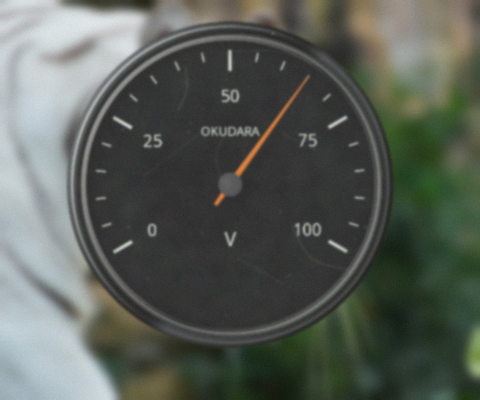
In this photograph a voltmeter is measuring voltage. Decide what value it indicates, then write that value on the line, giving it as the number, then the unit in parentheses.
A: 65 (V)
